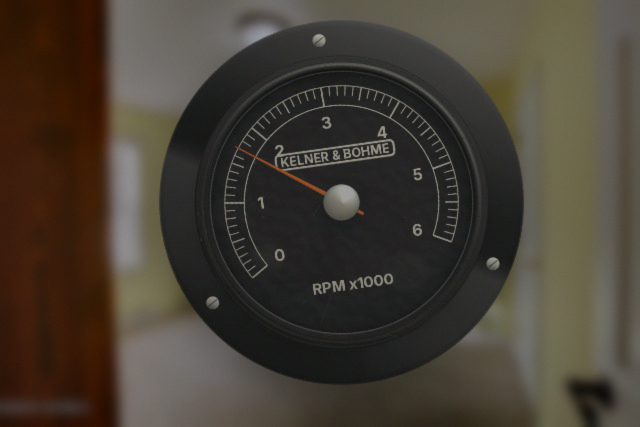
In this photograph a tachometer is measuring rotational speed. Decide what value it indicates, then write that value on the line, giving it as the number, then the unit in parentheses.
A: 1700 (rpm)
